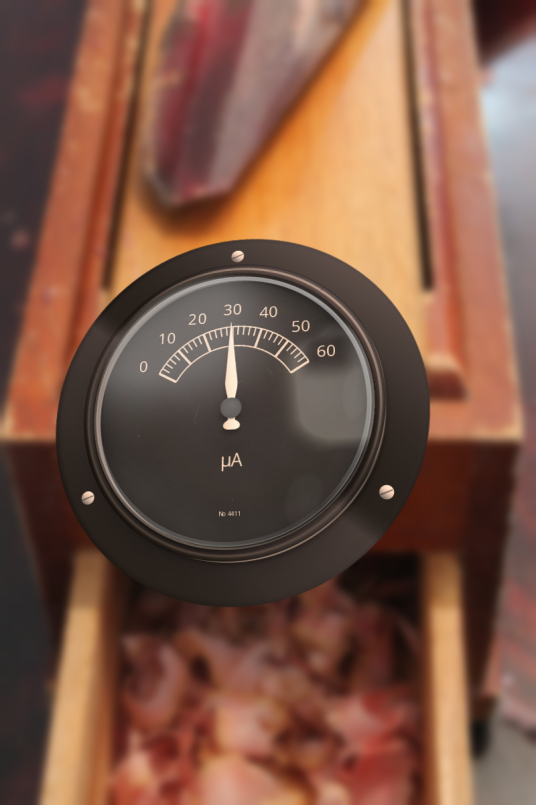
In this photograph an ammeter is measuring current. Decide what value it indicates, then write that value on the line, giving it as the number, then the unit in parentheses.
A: 30 (µA)
